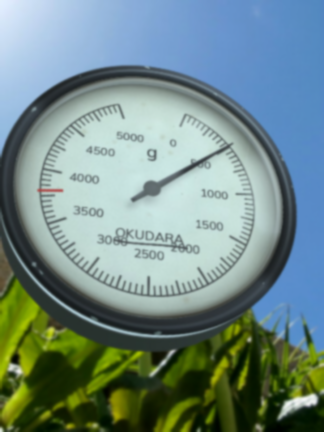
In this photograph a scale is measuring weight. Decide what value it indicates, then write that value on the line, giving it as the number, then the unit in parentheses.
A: 500 (g)
